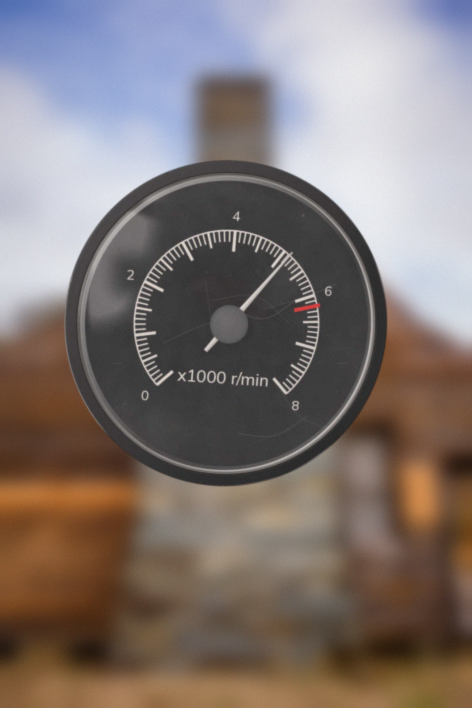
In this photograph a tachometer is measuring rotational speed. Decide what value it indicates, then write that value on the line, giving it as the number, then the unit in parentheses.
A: 5100 (rpm)
